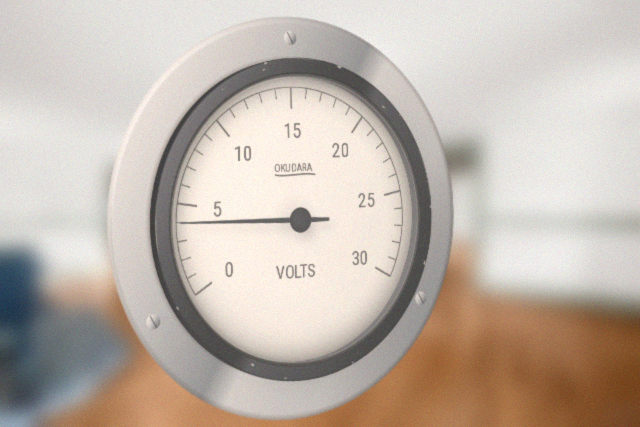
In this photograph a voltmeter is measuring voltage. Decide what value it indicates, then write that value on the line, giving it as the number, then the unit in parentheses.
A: 4 (V)
